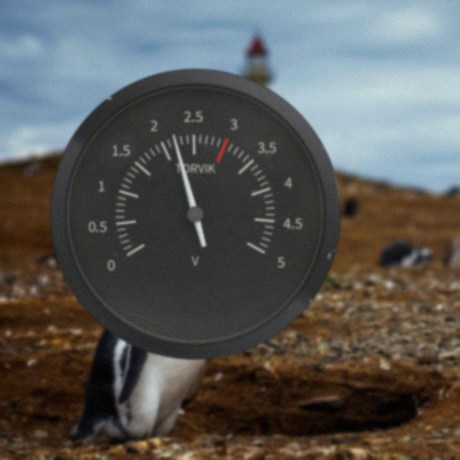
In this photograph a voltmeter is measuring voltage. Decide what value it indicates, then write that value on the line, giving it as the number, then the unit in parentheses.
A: 2.2 (V)
